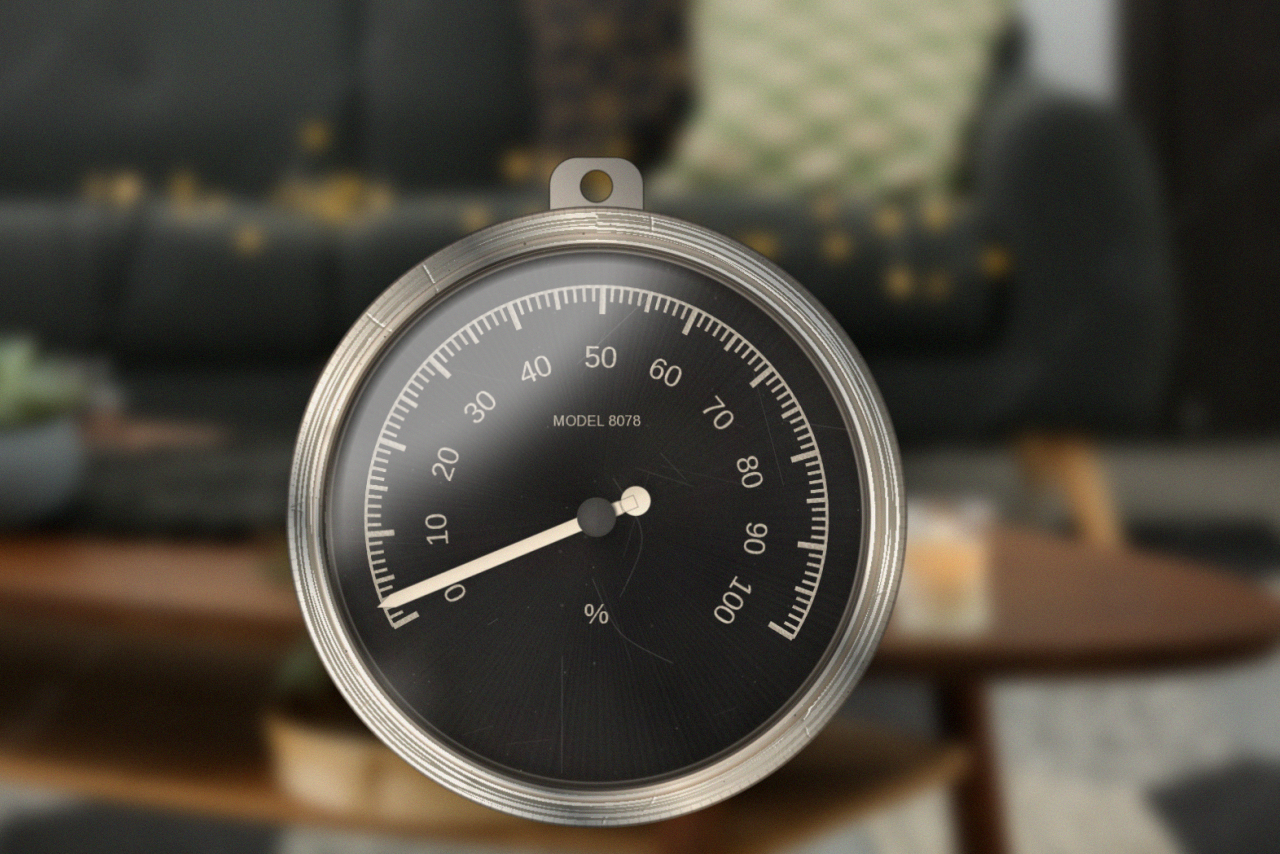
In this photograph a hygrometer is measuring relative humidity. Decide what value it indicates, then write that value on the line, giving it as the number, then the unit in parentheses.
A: 2.5 (%)
